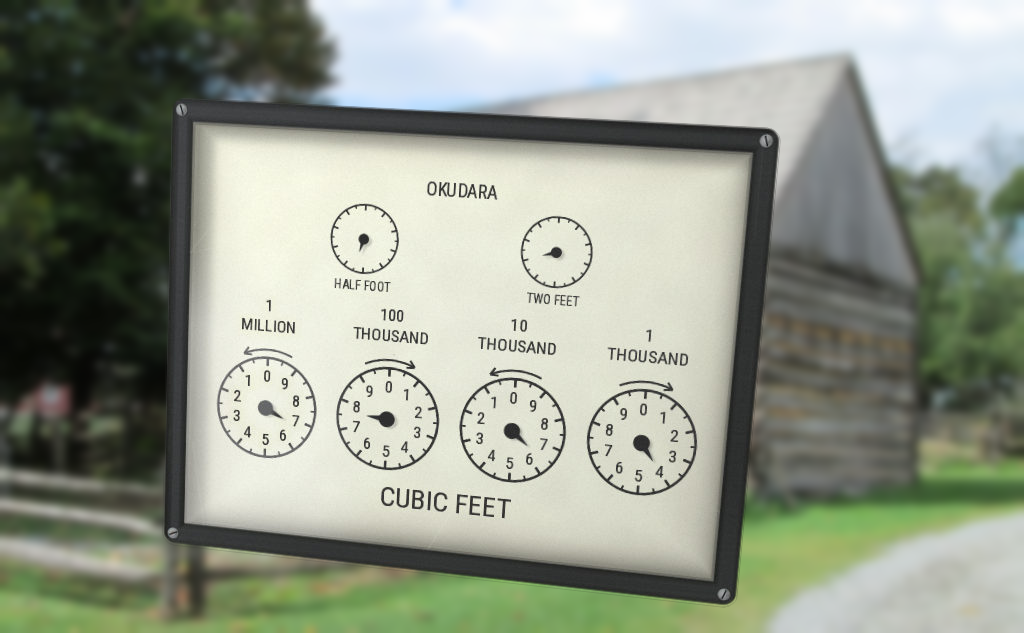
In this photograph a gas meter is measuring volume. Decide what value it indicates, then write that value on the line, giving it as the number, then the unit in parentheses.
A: 676400 (ft³)
